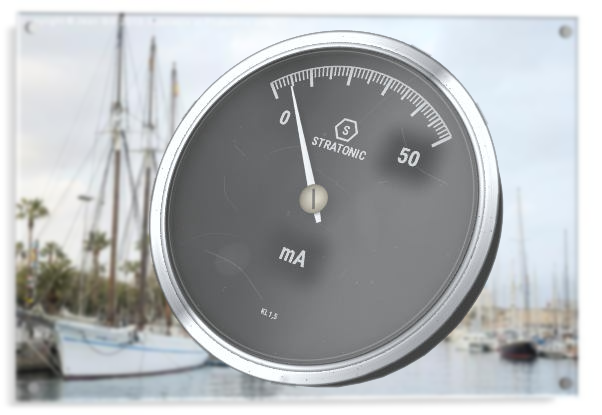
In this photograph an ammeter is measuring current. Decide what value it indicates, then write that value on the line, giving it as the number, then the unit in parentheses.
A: 5 (mA)
